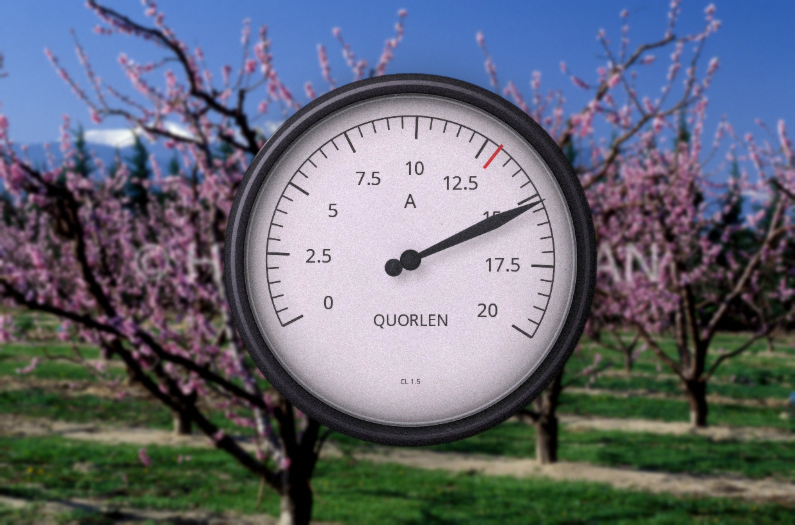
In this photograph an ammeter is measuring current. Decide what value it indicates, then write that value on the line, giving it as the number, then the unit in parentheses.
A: 15.25 (A)
